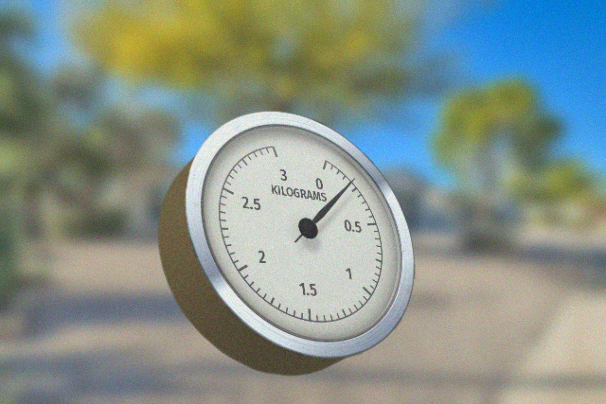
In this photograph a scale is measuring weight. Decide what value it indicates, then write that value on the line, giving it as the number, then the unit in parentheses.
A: 0.2 (kg)
